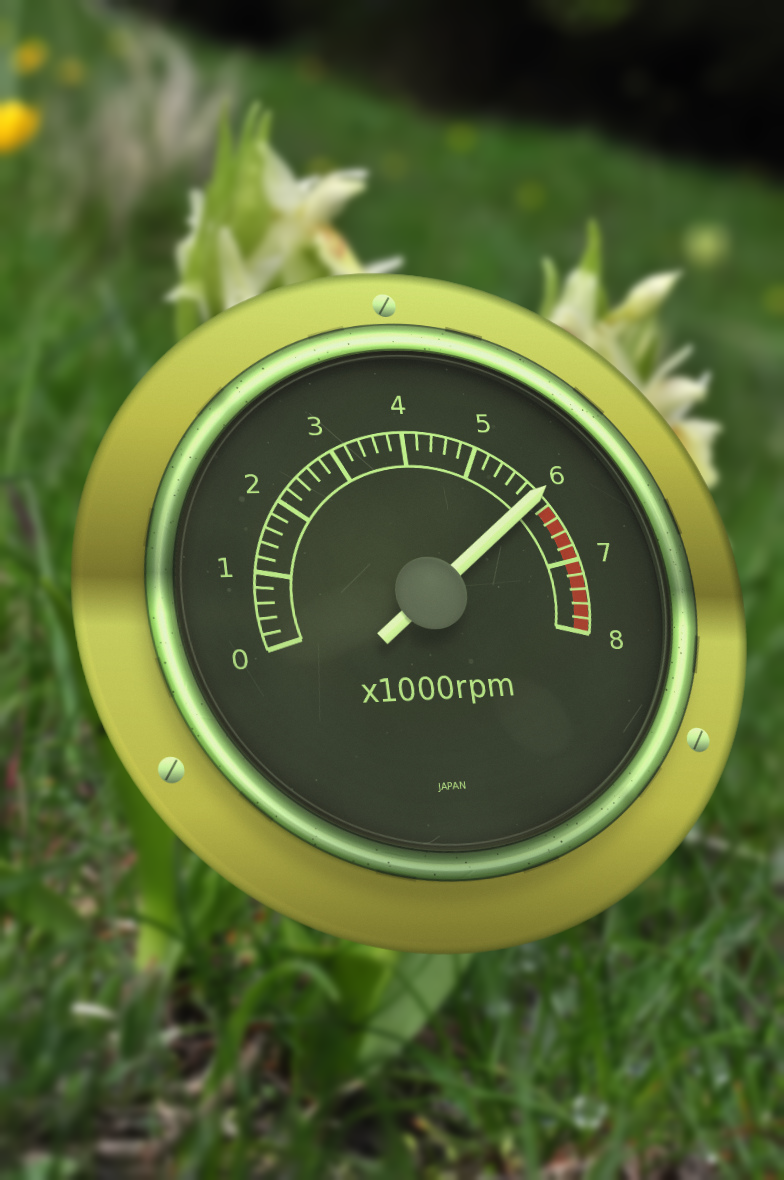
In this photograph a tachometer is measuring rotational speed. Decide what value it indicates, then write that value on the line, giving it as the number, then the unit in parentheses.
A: 6000 (rpm)
